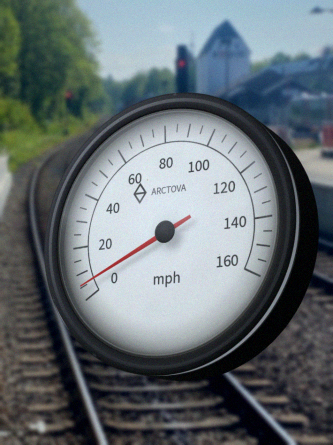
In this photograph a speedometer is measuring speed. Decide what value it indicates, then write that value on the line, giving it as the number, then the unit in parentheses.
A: 5 (mph)
